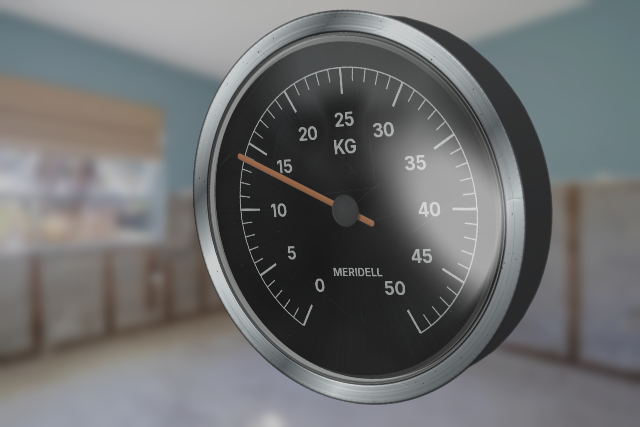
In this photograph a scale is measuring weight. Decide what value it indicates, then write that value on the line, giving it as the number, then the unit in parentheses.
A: 14 (kg)
